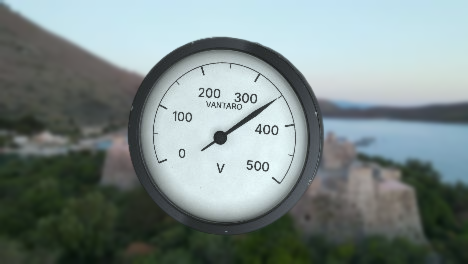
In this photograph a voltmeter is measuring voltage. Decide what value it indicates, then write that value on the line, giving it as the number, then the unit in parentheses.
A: 350 (V)
